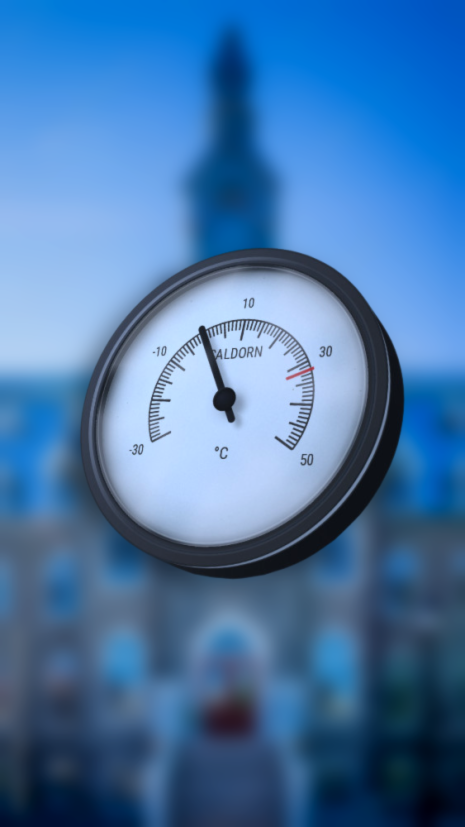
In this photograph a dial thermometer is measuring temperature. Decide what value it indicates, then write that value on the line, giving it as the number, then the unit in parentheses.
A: 0 (°C)
